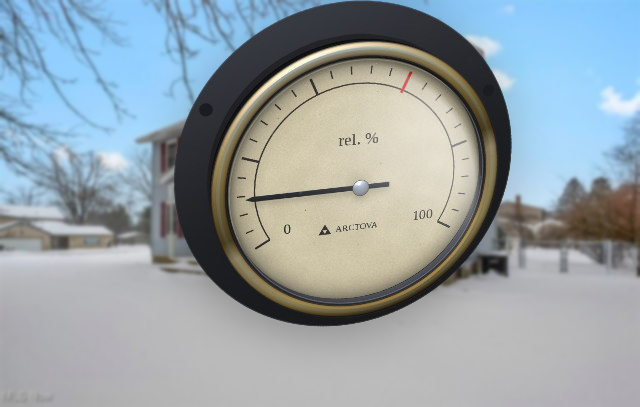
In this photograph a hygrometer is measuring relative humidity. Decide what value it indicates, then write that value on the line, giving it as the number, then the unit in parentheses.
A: 12 (%)
